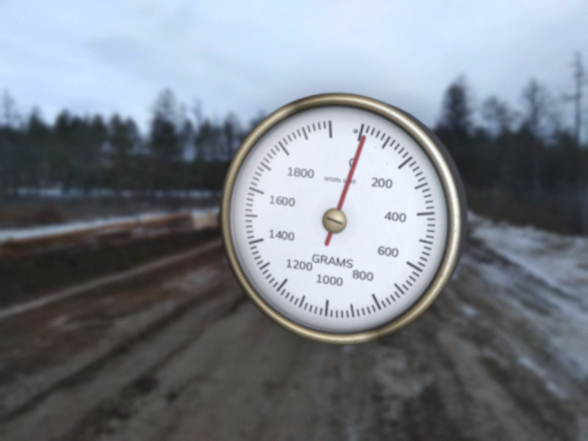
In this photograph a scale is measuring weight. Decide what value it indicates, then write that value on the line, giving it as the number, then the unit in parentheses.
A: 20 (g)
